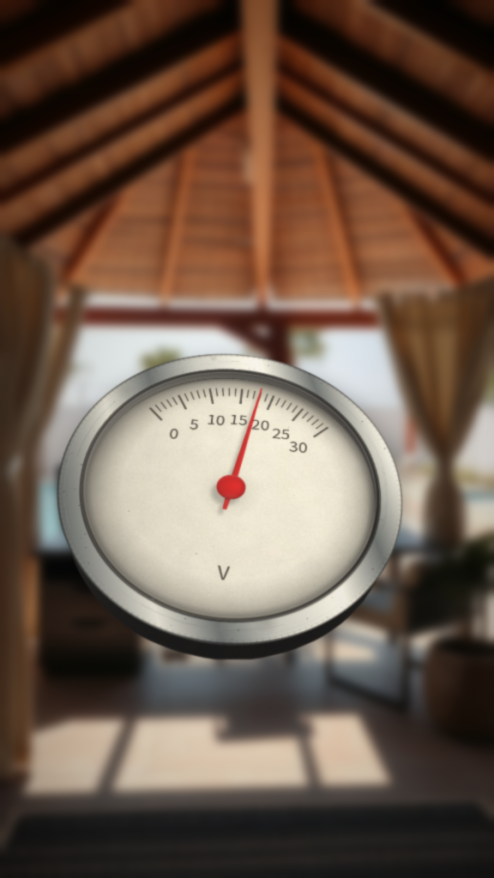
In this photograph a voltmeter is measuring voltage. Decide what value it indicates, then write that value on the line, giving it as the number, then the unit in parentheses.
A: 18 (V)
